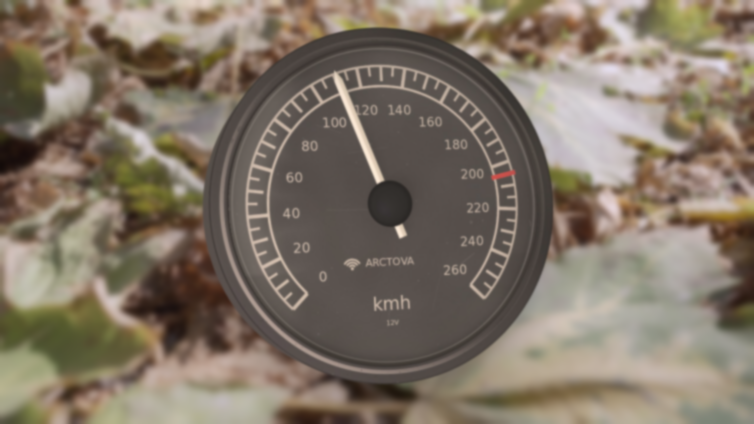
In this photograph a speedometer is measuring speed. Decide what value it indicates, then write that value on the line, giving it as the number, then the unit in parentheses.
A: 110 (km/h)
